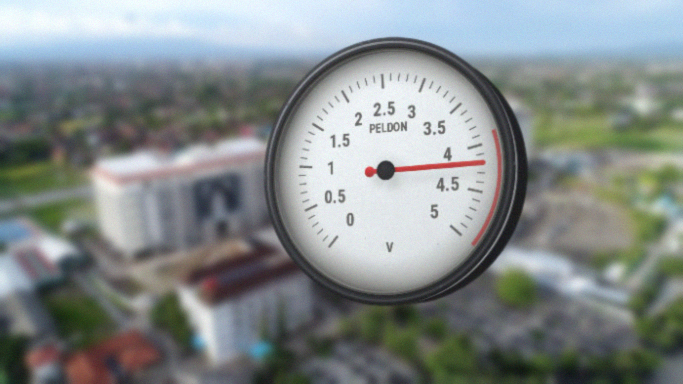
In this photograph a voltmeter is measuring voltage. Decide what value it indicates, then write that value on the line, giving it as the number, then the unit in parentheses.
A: 4.2 (V)
